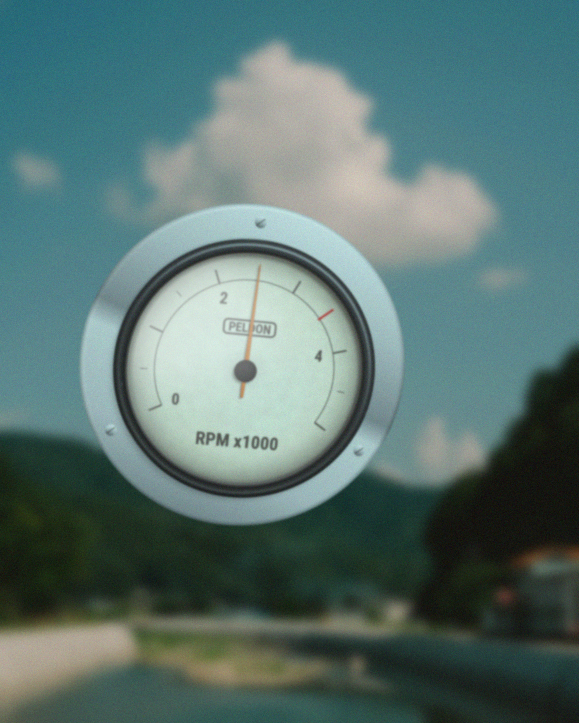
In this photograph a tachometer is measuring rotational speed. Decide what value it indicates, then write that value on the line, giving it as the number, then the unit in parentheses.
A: 2500 (rpm)
